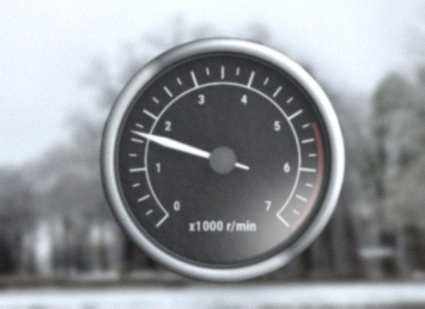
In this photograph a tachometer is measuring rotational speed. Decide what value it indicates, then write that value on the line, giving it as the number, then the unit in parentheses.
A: 1625 (rpm)
